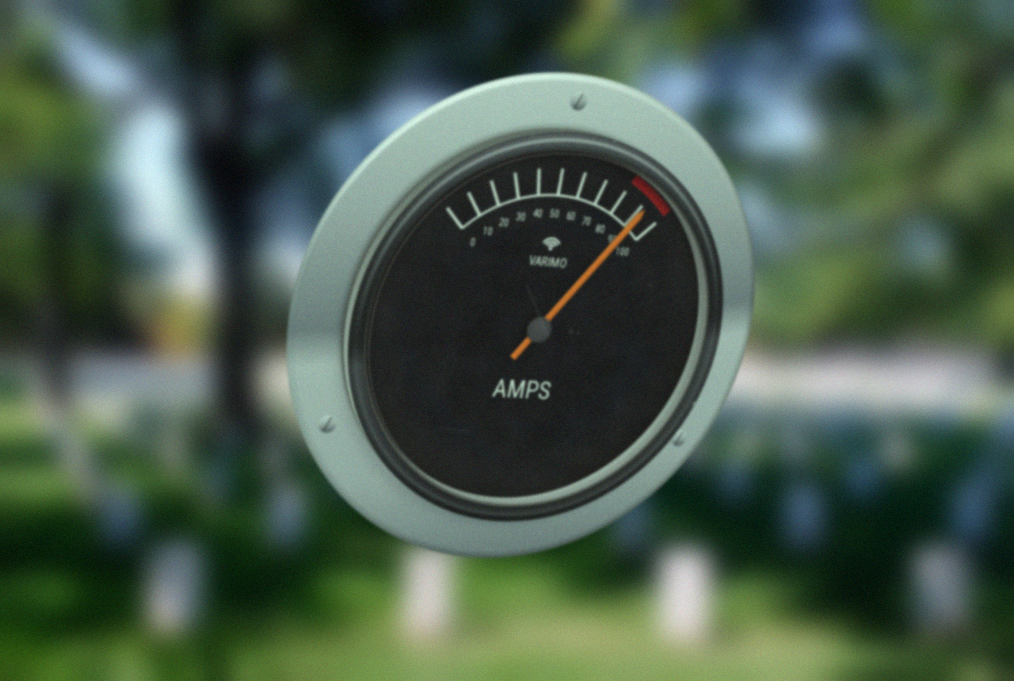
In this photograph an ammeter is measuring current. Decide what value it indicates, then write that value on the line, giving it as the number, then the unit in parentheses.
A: 90 (A)
